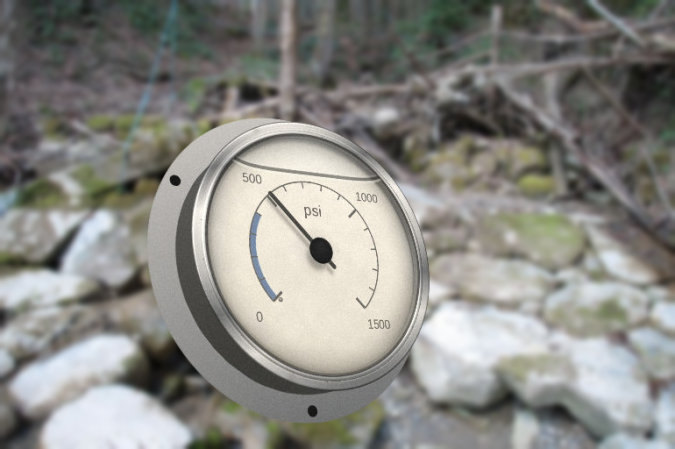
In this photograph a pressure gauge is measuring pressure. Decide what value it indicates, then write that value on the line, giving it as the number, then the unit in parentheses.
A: 500 (psi)
